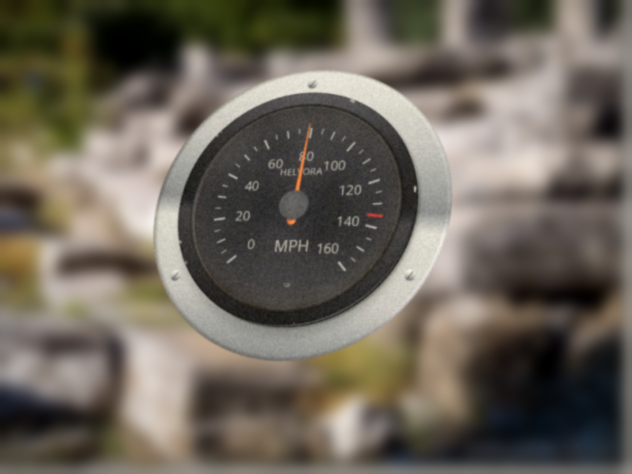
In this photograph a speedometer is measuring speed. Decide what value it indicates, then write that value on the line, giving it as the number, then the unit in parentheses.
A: 80 (mph)
